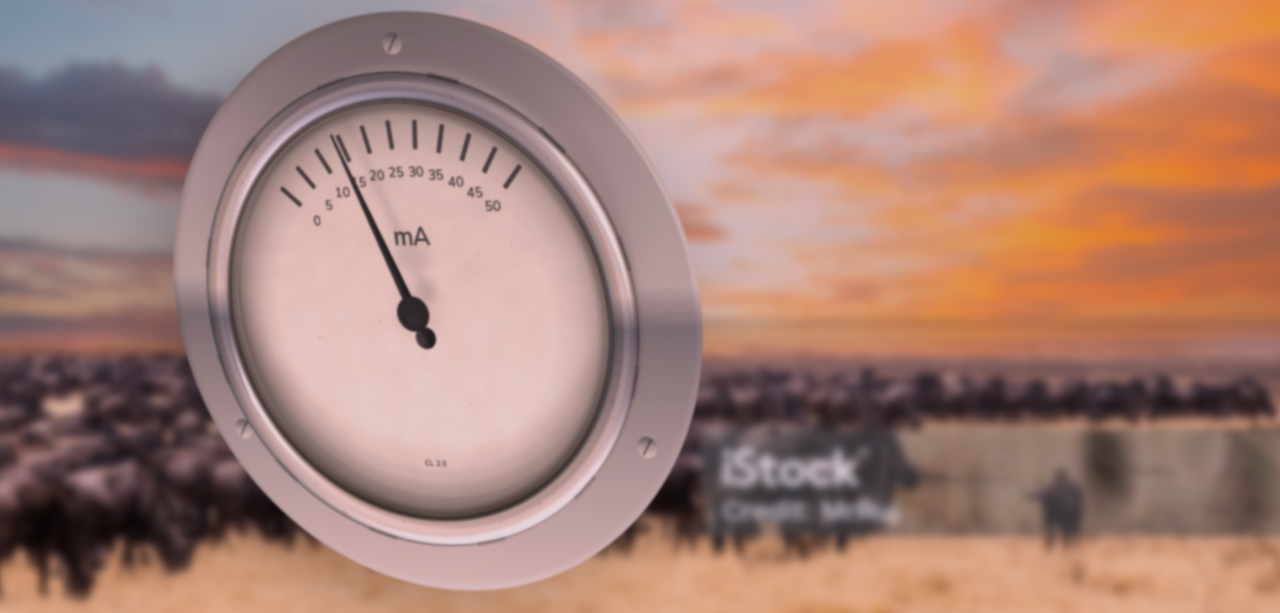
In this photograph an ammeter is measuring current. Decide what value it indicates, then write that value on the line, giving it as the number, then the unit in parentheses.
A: 15 (mA)
